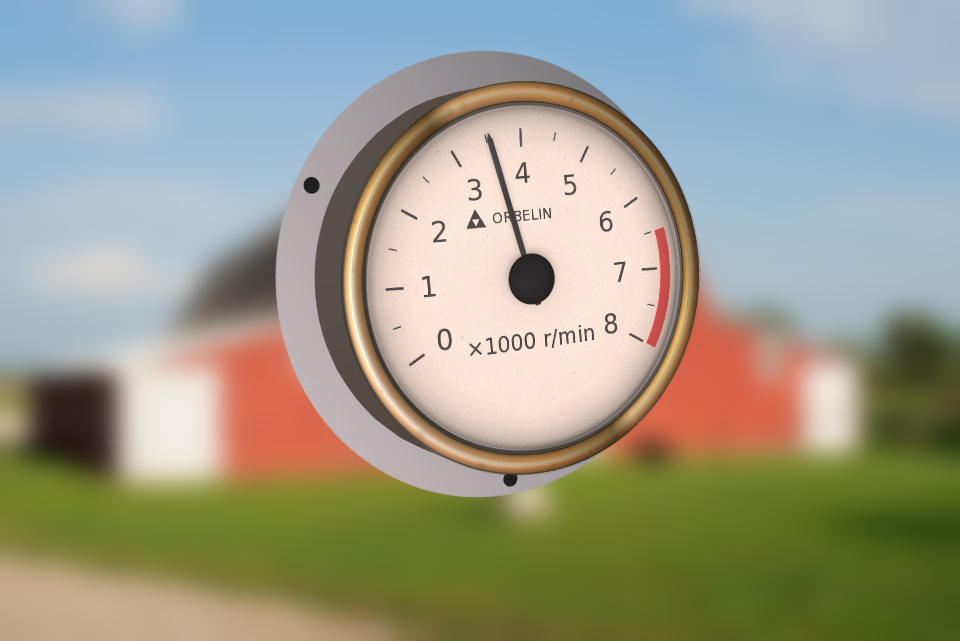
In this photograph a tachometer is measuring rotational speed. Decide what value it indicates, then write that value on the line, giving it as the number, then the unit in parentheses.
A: 3500 (rpm)
